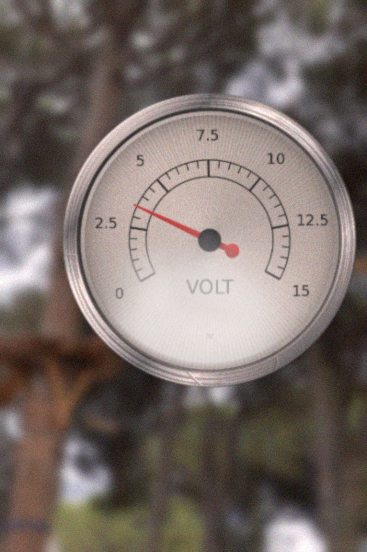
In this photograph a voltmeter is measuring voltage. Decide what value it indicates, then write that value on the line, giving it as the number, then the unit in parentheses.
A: 3.5 (V)
